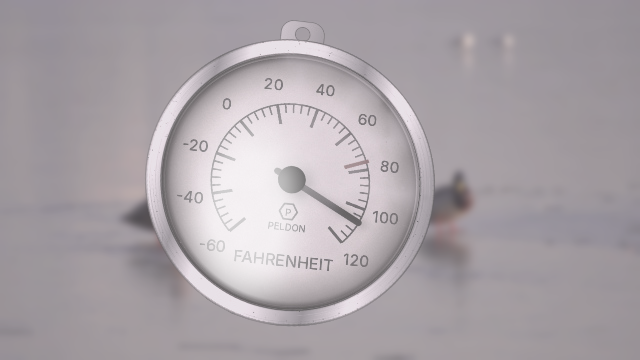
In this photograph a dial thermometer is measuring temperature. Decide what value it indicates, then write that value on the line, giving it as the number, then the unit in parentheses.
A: 108 (°F)
